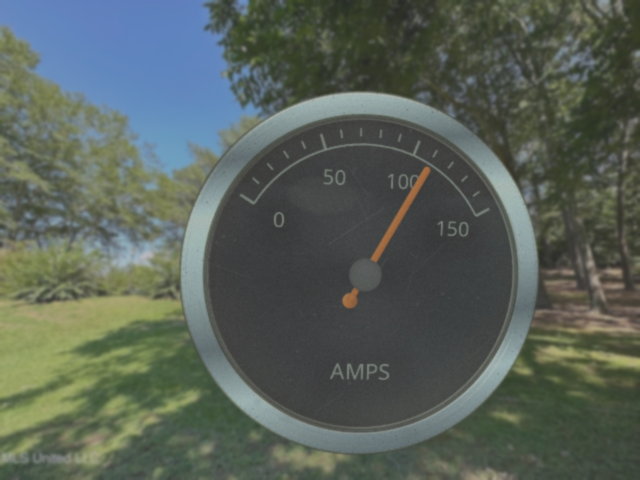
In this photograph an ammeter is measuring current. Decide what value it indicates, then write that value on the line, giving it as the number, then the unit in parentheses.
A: 110 (A)
